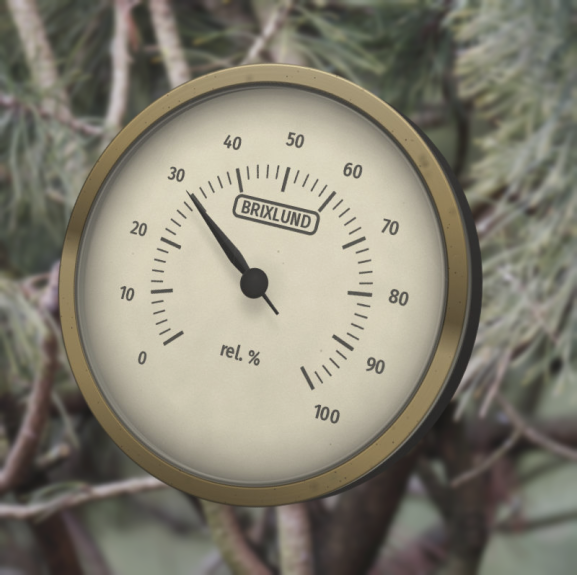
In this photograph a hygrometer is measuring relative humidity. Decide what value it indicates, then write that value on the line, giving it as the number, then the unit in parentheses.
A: 30 (%)
